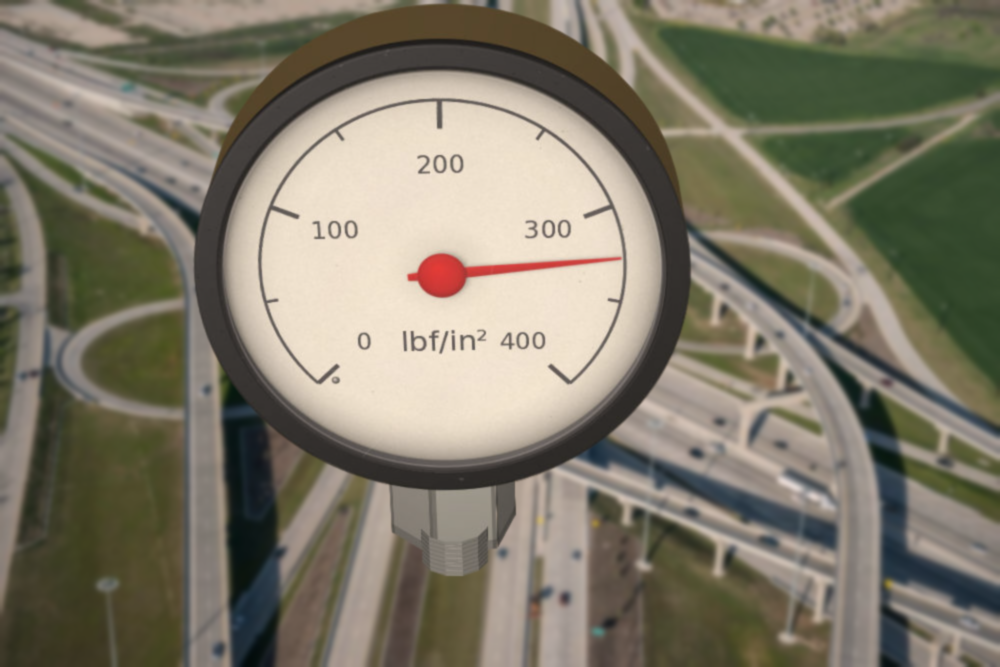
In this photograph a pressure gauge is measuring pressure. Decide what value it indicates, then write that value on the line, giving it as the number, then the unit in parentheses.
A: 325 (psi)
